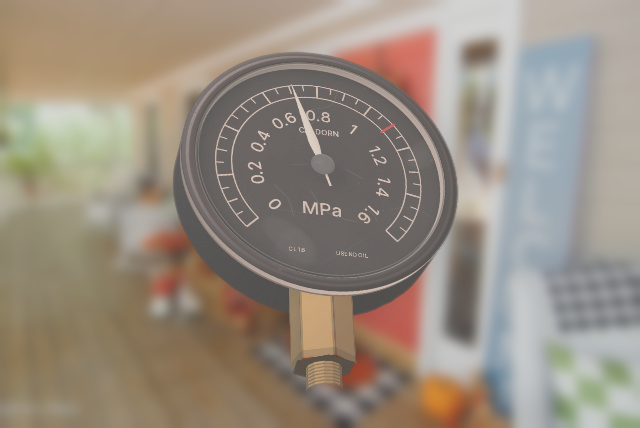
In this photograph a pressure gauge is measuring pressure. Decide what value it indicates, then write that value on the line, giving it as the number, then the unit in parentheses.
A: 0.7 (MPa)
